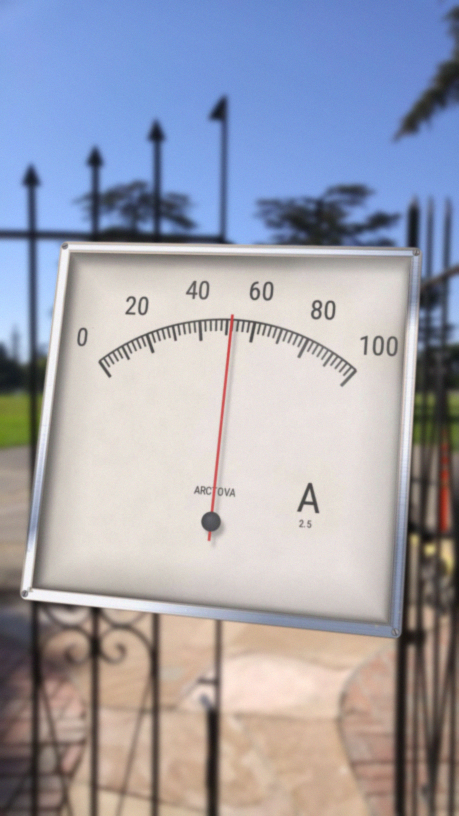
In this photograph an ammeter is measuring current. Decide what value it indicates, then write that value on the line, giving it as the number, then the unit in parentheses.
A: 52 (A)
